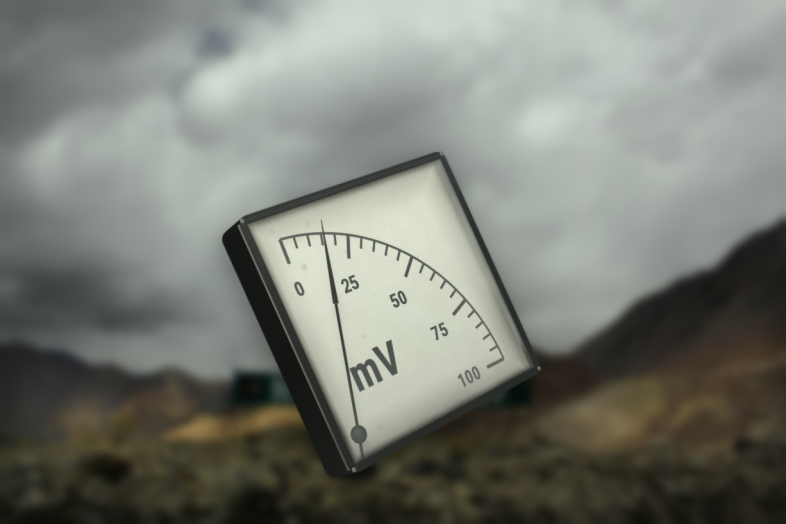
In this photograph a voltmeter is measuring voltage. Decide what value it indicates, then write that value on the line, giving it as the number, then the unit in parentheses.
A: 15 (mV)
